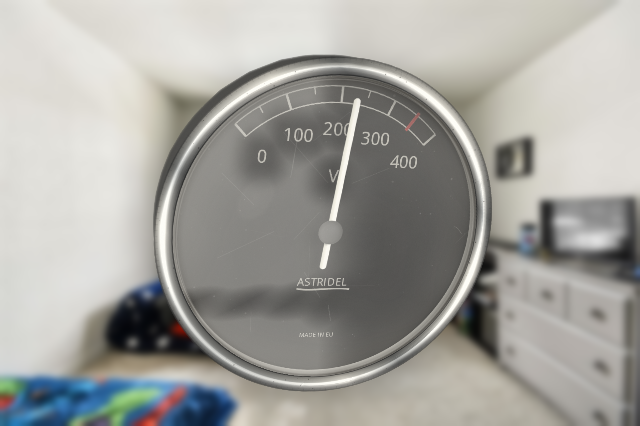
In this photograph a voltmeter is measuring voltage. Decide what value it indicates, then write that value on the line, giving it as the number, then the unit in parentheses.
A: 225 (V)
